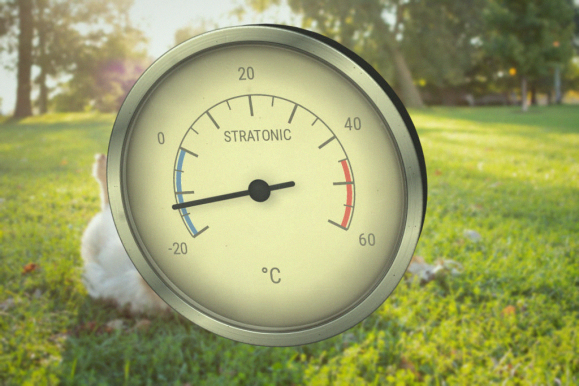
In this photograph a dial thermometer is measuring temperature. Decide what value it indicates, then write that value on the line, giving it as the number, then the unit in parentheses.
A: -12.5 (°C)
